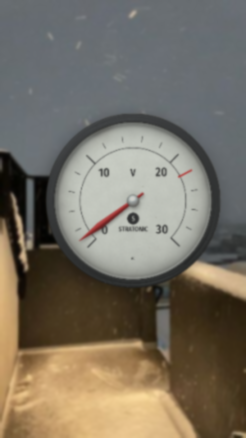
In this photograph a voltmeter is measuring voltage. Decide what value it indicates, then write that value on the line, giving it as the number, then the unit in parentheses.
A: 1 (V)
